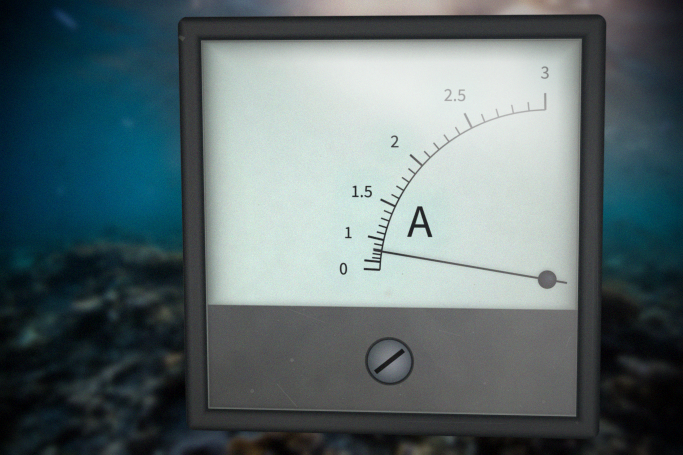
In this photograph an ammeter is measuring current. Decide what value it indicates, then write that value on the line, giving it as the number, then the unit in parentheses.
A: 0.8 (A)
